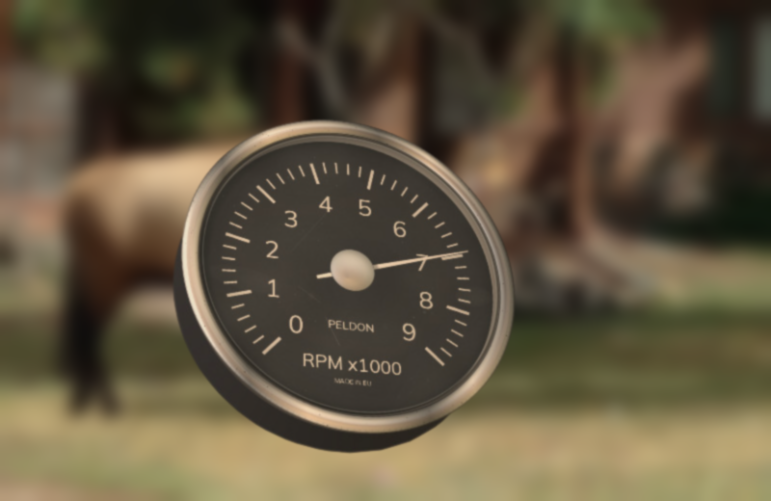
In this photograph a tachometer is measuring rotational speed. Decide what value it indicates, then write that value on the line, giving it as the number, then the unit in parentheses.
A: 7000 (rpm)
